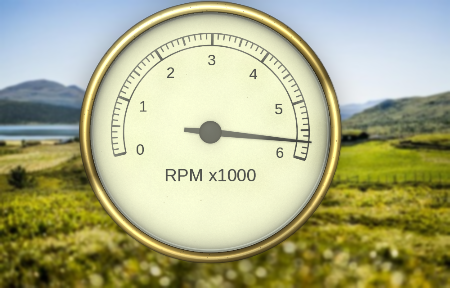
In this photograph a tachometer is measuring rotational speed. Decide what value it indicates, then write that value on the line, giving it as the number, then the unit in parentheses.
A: 5700 (rpm)
